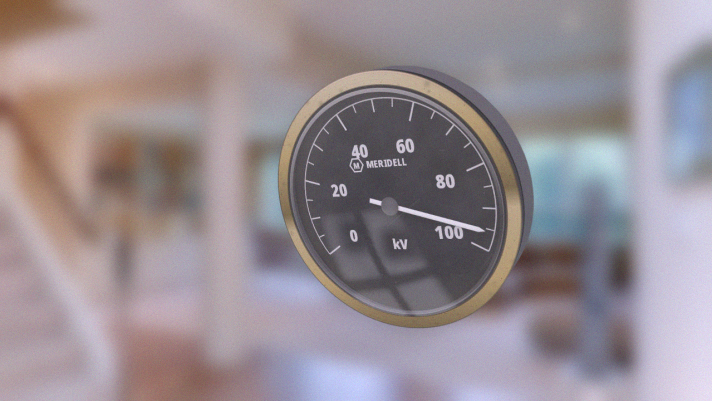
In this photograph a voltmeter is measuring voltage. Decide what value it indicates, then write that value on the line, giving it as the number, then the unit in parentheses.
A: 95 (kV)
